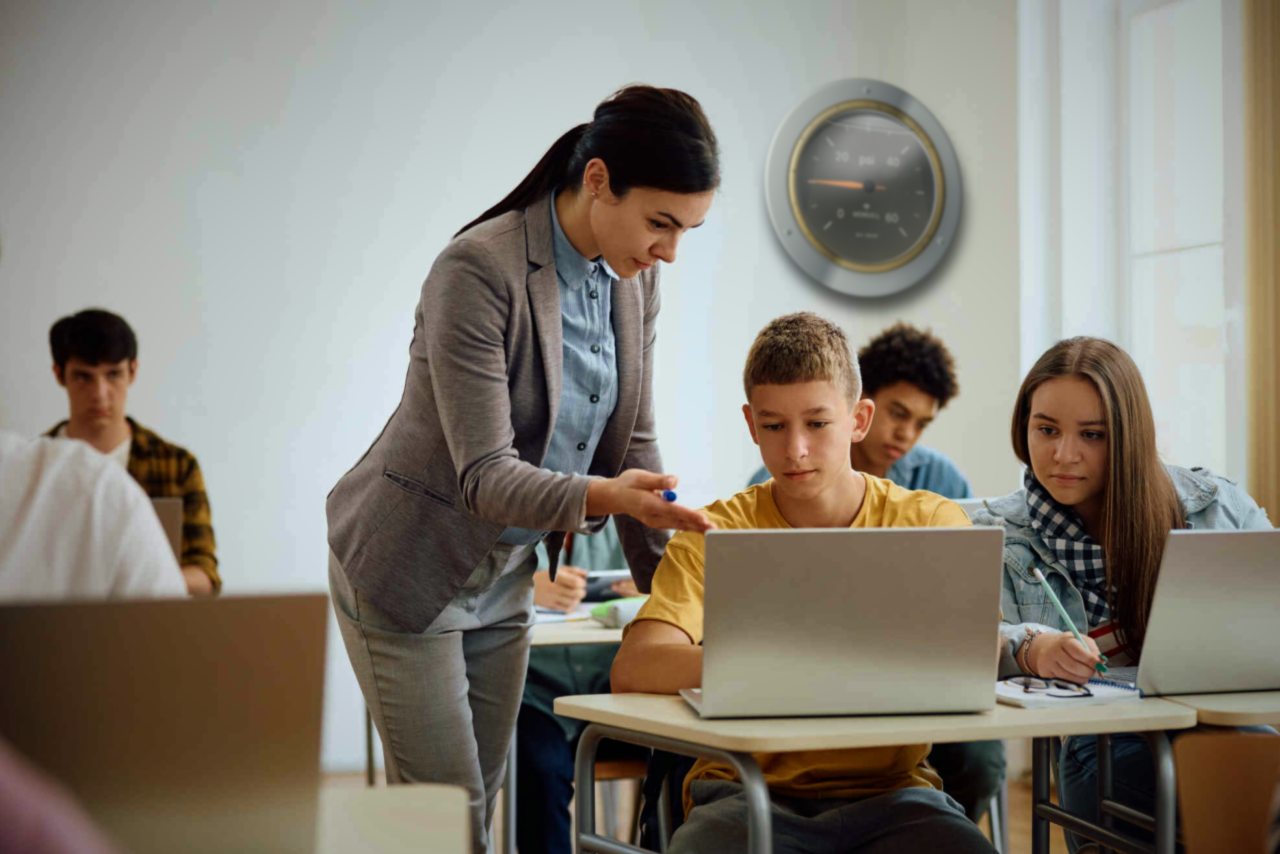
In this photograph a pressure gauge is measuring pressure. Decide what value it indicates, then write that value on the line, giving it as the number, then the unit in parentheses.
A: 10 (psi)
